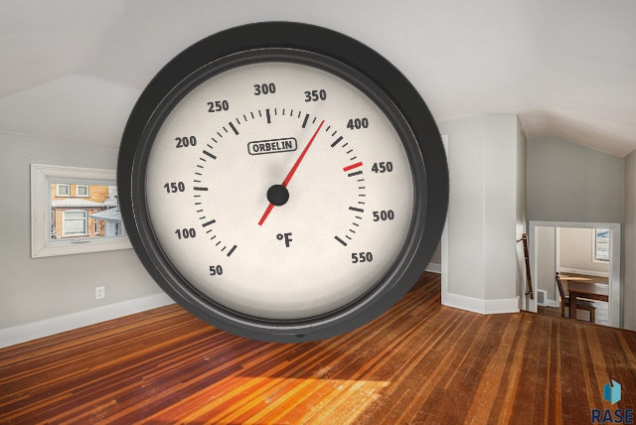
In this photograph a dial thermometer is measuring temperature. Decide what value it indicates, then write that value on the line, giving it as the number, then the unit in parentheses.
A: 370 (°F)
